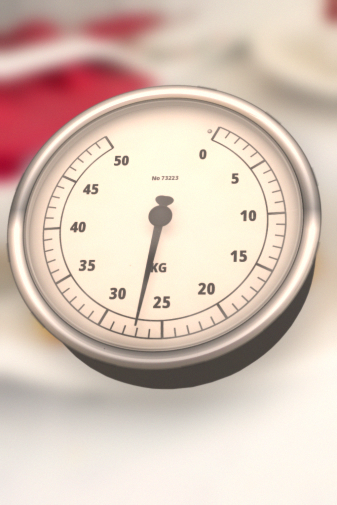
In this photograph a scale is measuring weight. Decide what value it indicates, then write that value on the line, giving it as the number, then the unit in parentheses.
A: 27 (kg)
